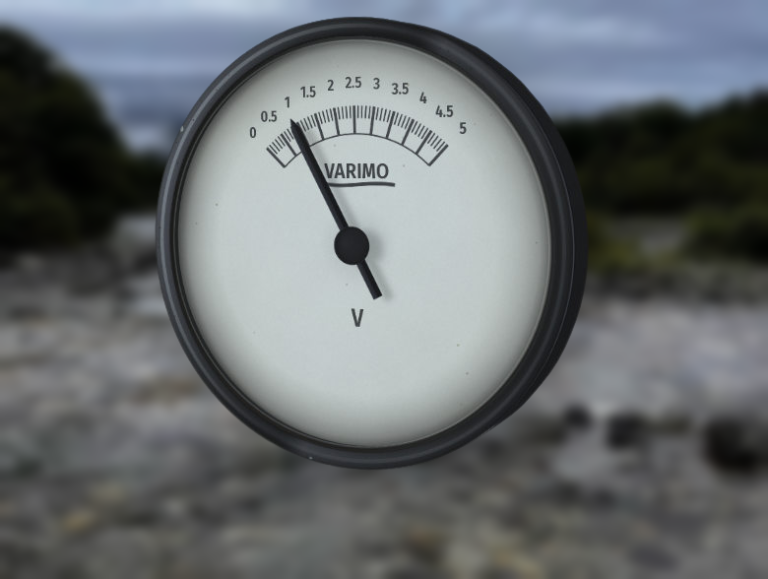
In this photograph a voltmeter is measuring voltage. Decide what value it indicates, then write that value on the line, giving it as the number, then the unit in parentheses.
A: 1 (V)
